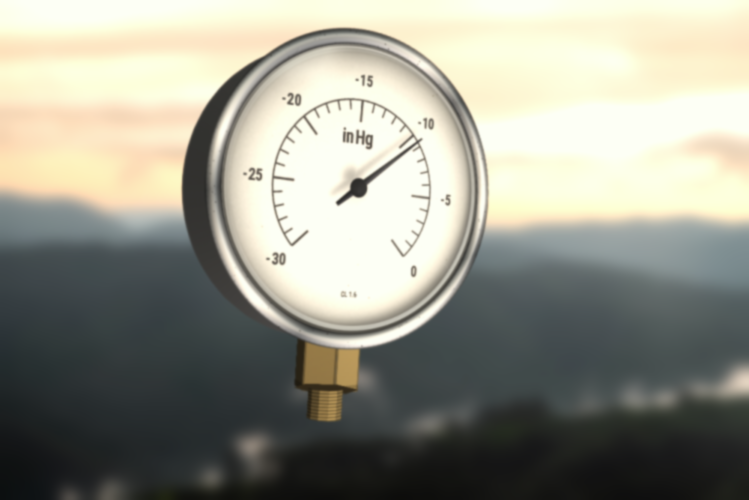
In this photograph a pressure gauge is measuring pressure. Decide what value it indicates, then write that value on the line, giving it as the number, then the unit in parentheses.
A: -9.5 (inHg)
